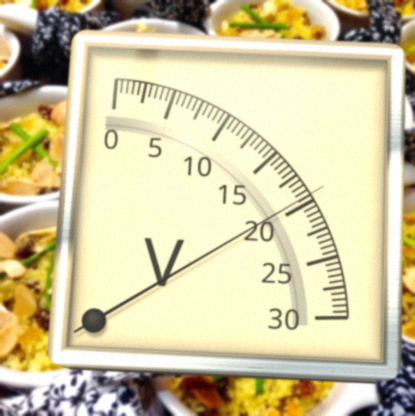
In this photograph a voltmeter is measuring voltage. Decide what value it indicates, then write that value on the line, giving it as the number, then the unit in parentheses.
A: 19.5 (V)
